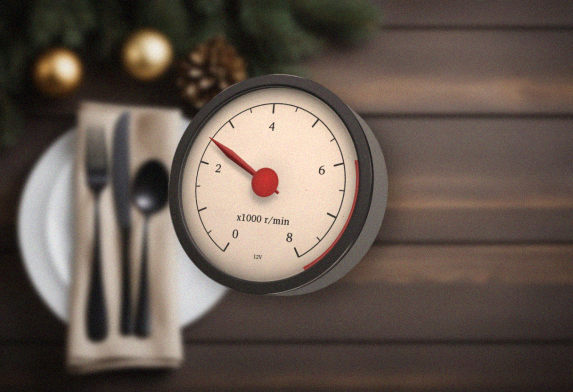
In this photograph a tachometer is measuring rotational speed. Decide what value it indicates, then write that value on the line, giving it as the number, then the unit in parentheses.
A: 2500 (rpm)
